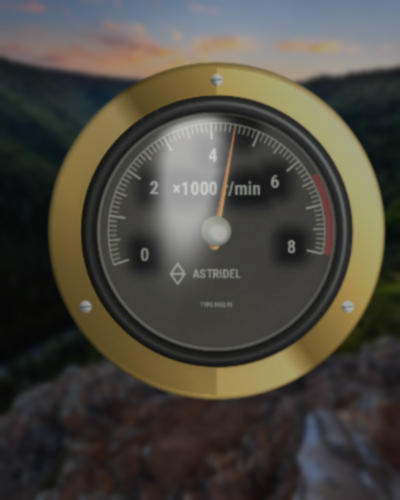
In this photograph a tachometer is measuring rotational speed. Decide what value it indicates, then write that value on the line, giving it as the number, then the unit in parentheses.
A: 4500 (rpm)
